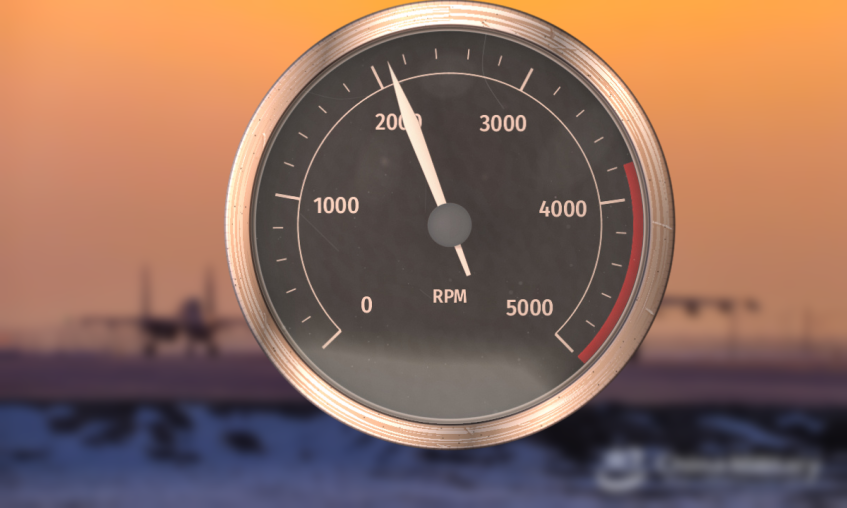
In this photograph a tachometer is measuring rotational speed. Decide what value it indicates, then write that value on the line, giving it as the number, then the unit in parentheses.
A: 2100 (rpm)
